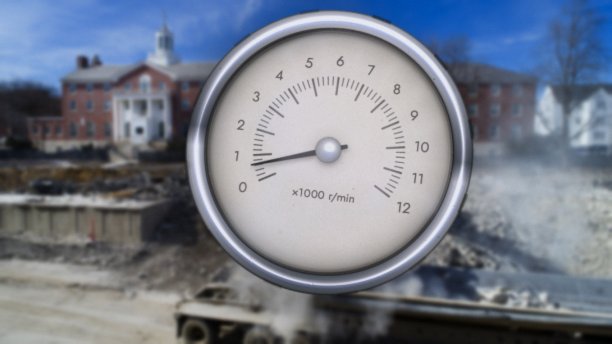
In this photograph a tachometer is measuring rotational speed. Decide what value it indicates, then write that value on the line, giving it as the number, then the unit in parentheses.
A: 600 (rpm)
